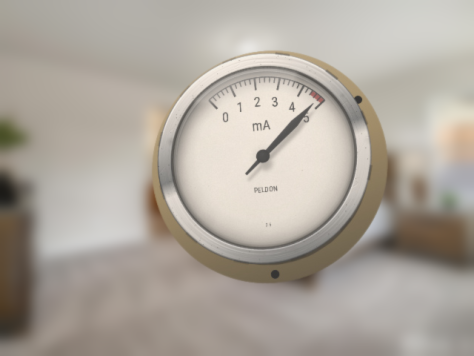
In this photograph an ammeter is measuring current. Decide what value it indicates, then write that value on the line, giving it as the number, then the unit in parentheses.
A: 4.8 (mA)
